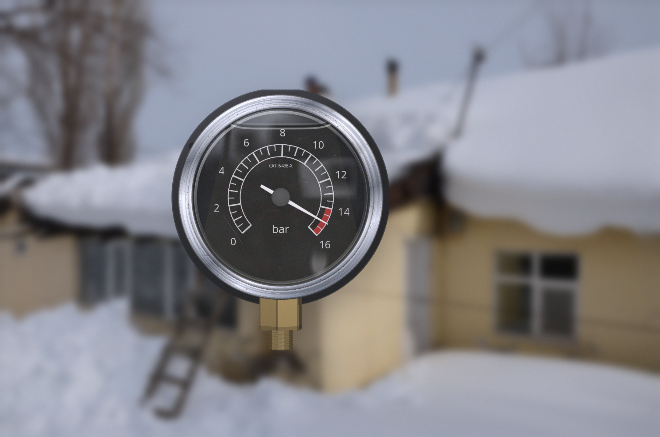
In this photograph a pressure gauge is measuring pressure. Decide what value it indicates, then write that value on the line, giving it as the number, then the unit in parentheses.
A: 15 (bar)
